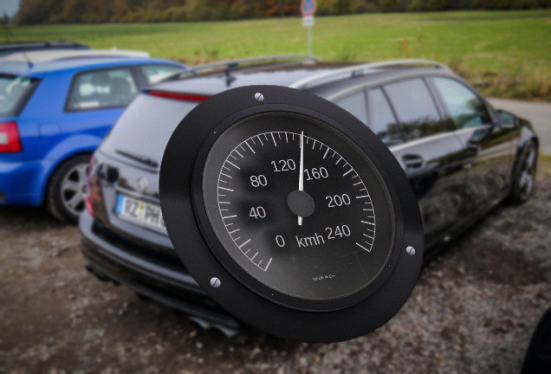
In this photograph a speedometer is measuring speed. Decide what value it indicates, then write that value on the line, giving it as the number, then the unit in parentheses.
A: 140 (km/h)
